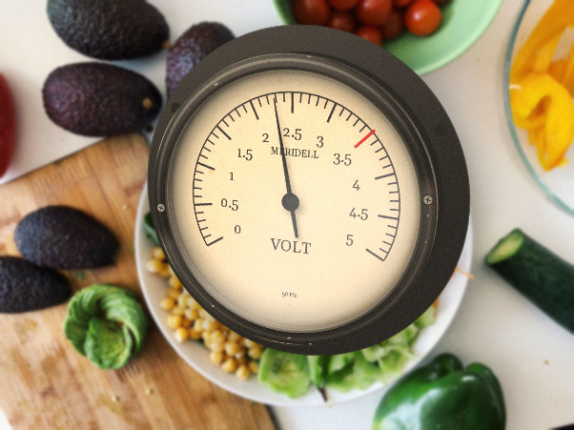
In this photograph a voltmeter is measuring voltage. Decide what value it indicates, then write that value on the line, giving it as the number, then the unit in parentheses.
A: 2.3 (V)
